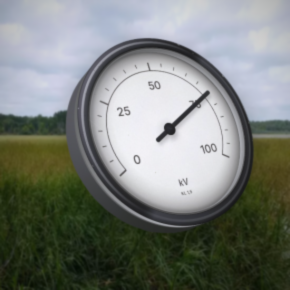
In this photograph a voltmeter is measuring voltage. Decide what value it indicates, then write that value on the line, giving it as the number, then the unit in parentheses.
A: 75 (kV)
